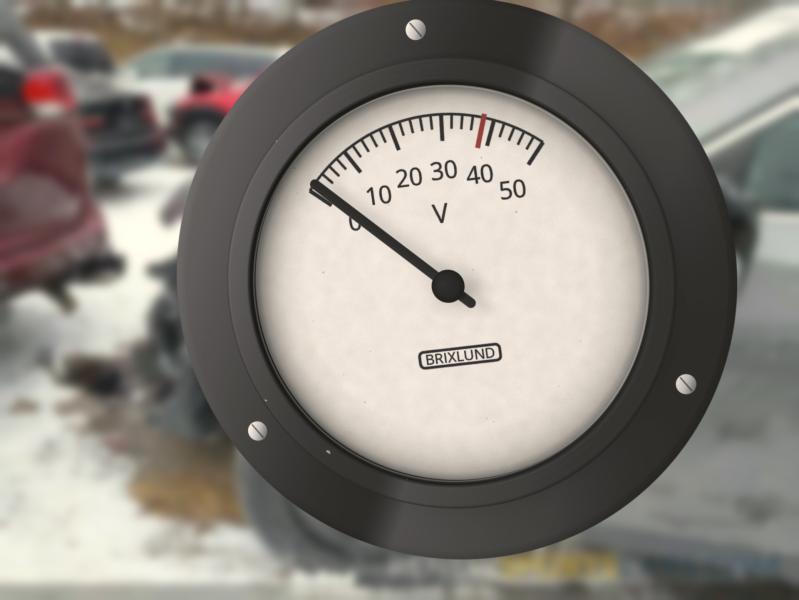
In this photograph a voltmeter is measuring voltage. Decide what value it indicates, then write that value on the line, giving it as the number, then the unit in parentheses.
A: 2 (V)
